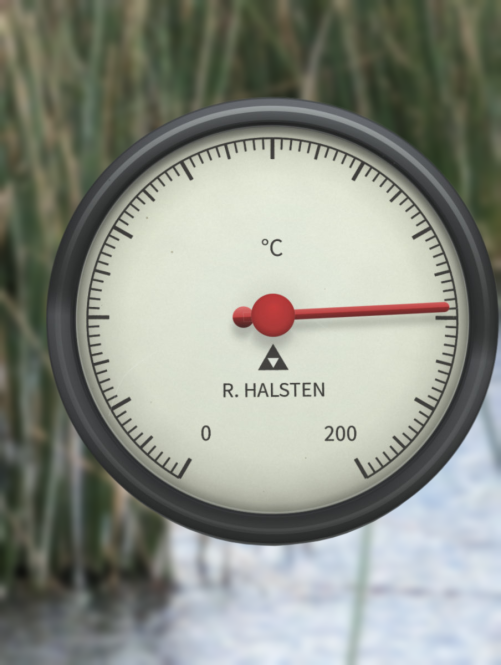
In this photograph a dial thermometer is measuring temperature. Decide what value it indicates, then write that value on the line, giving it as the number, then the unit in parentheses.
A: 158 (°C)
